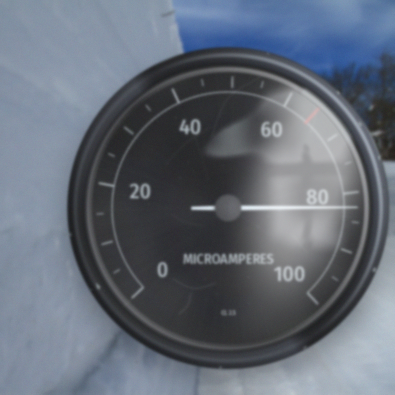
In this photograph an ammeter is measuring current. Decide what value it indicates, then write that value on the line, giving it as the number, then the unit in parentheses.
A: 82.5 (µA)
